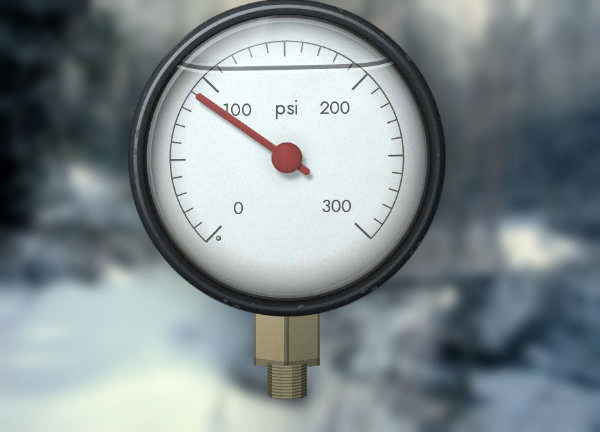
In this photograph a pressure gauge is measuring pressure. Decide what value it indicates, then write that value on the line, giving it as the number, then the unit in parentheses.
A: 90 (psi)
